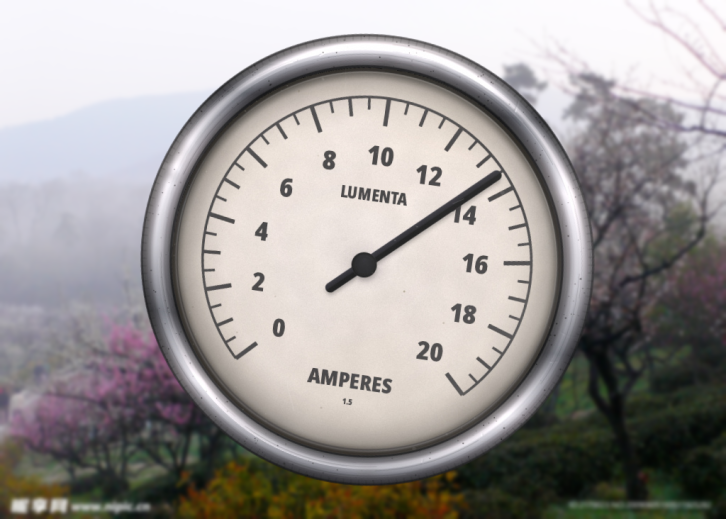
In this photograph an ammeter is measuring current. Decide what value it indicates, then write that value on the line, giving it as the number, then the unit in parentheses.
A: 13.5 (A)
